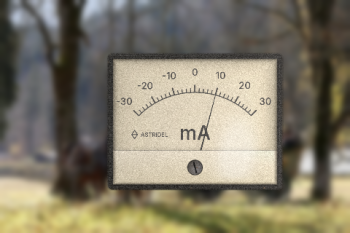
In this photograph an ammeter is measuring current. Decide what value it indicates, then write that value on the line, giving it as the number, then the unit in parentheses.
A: 10 (mA)
